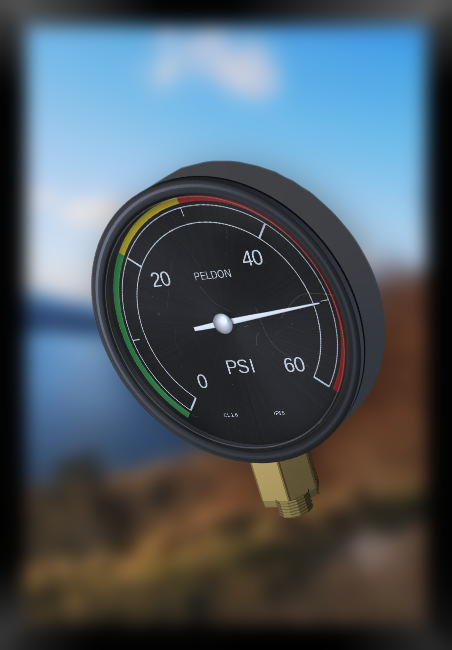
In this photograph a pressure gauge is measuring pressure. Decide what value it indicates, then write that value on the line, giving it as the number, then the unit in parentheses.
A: 50 (psi)
